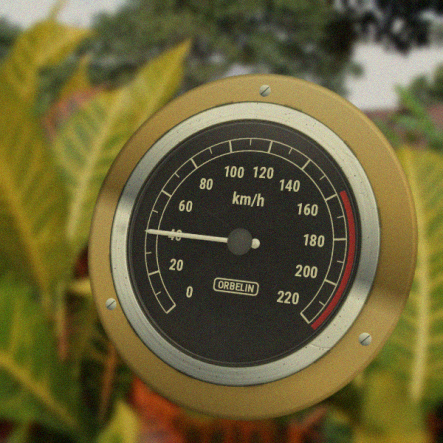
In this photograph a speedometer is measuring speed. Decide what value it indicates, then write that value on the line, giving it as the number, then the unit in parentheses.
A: 40 (km/h)
